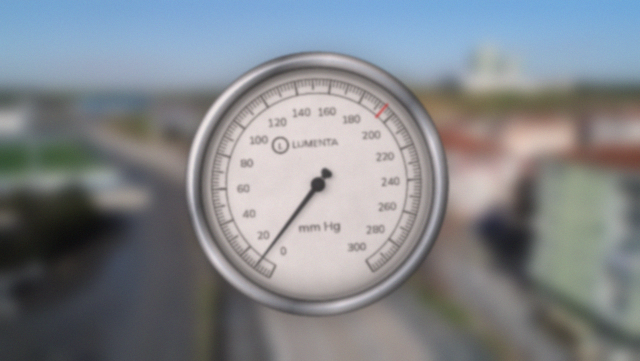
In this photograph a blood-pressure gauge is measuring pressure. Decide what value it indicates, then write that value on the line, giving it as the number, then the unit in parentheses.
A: 10 (mmHg)
